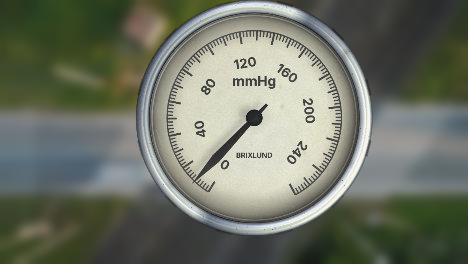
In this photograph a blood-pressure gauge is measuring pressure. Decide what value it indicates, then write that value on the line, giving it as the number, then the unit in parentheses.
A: 10 (mmHg)
